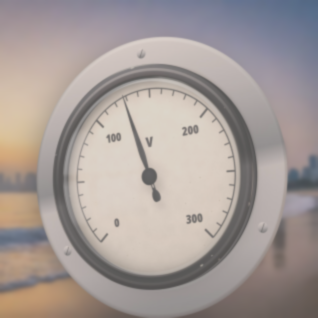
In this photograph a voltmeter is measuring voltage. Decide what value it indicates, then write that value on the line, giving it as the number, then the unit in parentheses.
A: 130 (V)
